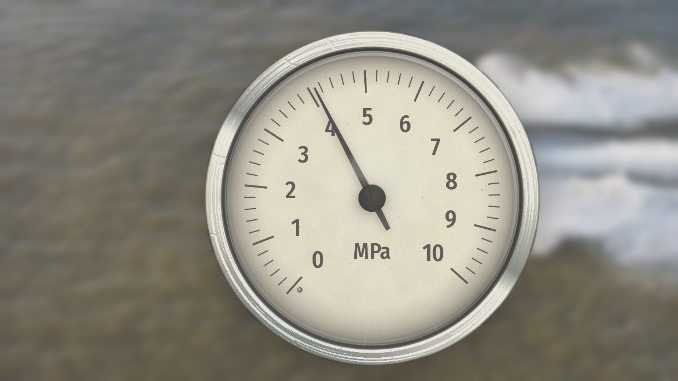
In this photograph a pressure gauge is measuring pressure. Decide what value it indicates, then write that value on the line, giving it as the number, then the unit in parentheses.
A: 4.1 (MPa)
